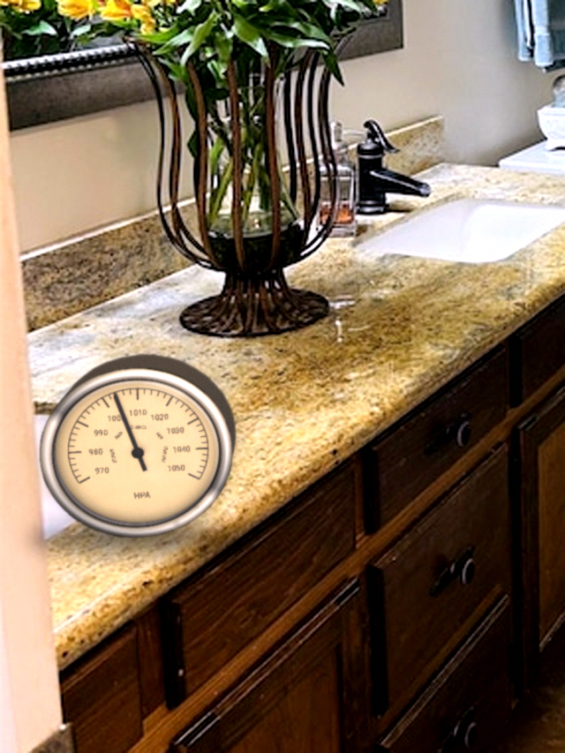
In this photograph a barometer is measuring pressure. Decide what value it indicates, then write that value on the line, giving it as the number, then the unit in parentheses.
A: 1004 (hPa)
